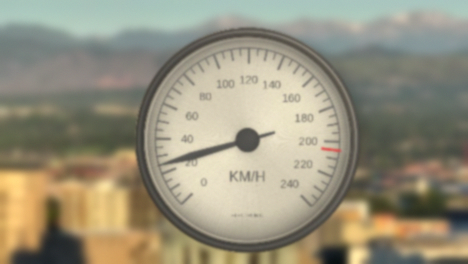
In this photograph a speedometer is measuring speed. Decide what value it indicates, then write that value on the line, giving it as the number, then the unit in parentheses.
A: 25 (km/h)
